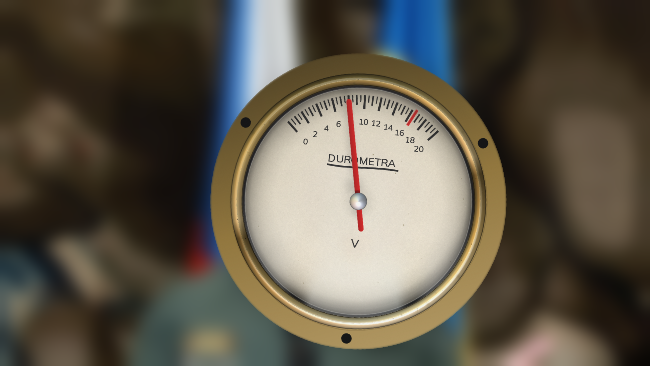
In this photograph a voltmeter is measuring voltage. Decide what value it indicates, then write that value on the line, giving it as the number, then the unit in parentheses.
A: 8 (V)
